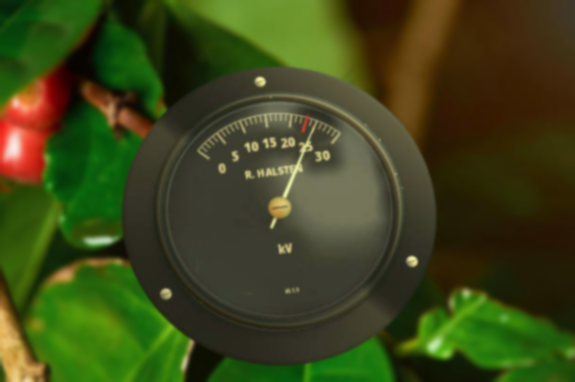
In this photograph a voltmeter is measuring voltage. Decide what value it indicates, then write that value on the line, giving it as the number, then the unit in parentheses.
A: 25 (kV)
